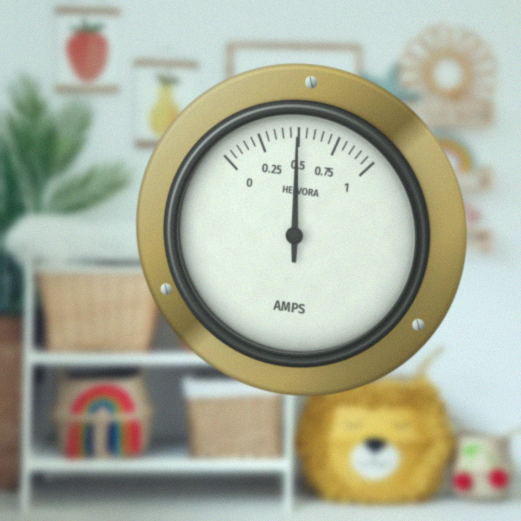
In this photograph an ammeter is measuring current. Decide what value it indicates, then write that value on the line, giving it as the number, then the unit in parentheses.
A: 0.5 (A)
